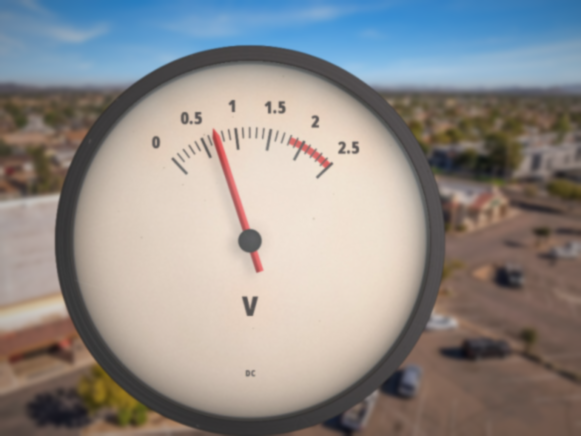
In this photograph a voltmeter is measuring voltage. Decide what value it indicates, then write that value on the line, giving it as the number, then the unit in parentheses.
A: 0.7 (V)
